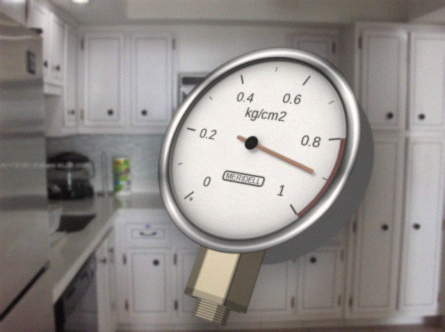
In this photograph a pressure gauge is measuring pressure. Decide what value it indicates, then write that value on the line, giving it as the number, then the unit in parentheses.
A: 0.9 (kg/cm²)
